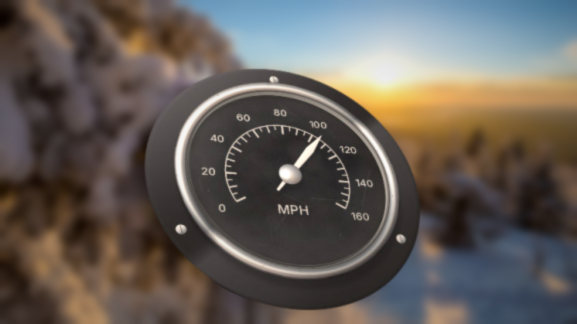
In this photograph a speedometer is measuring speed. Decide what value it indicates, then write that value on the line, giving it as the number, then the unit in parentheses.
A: 105 (mph)
